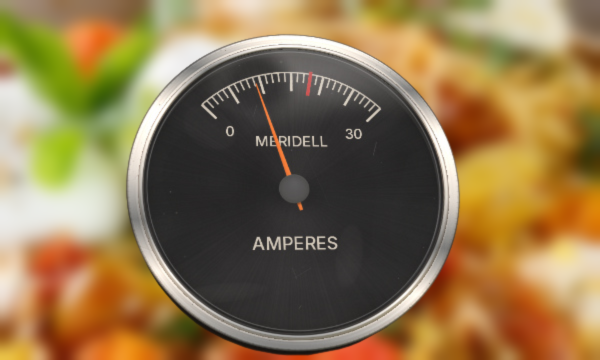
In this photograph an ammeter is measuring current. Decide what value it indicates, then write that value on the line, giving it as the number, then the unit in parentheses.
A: 9 (A)
